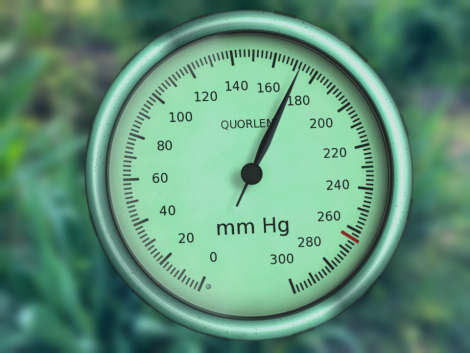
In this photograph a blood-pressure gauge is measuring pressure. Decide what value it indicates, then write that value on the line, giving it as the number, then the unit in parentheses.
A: 172 (mmHg)
